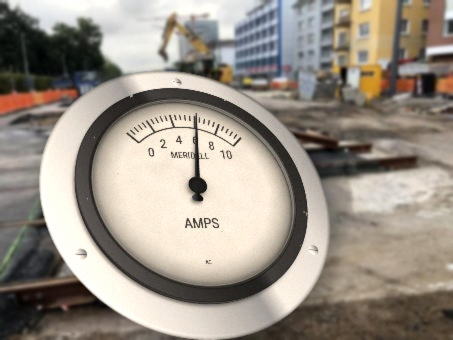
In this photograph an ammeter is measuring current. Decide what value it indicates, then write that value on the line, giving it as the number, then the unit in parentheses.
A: 6 (A)
